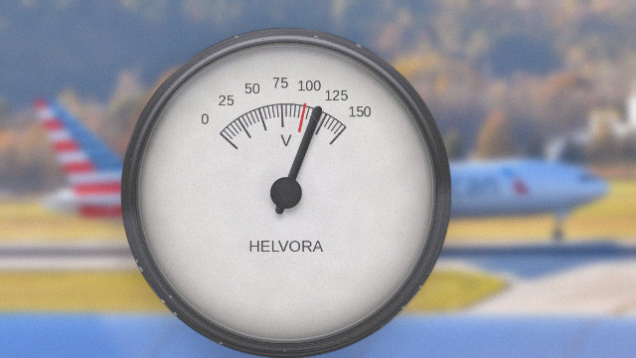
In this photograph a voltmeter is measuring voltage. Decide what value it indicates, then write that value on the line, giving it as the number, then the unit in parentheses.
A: 115 (V)
